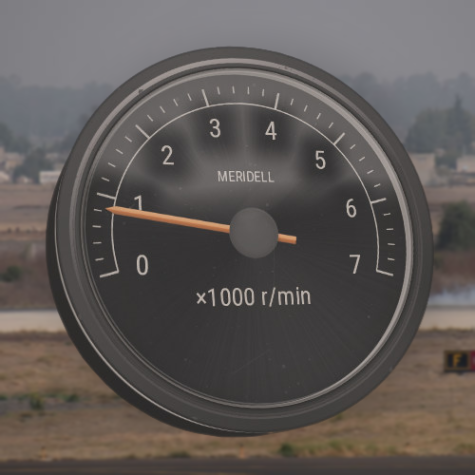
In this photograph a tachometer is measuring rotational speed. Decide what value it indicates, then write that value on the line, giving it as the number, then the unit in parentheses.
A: 800 (rpm)
